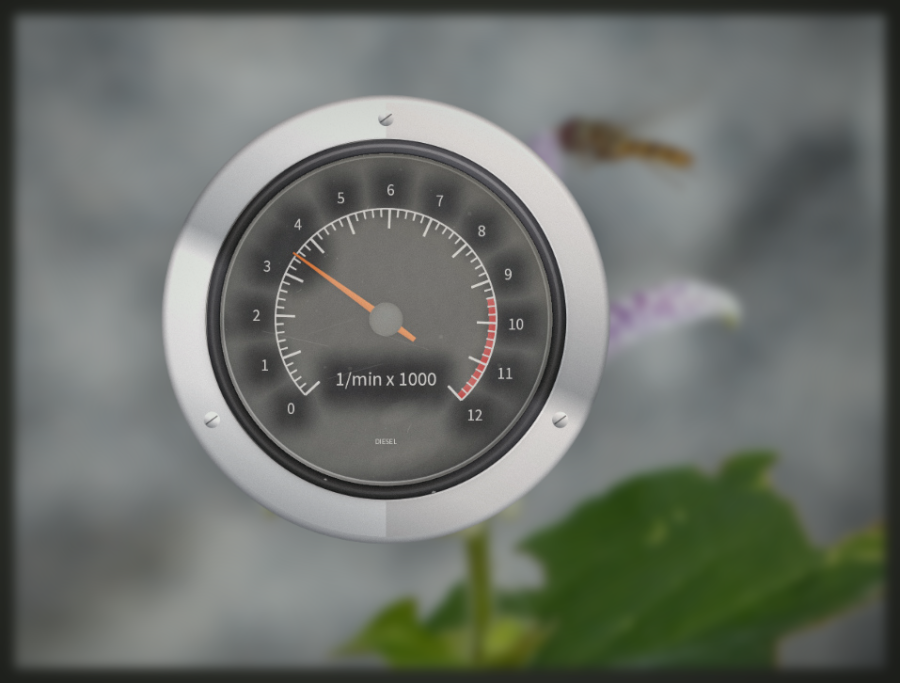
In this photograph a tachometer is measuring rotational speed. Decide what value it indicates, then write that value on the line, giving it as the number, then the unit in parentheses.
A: 3500 (rpm)
